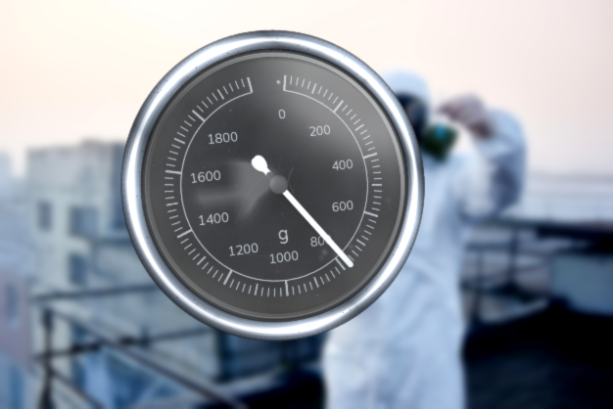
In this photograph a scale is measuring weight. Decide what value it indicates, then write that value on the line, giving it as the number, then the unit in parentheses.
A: 780 (g)
